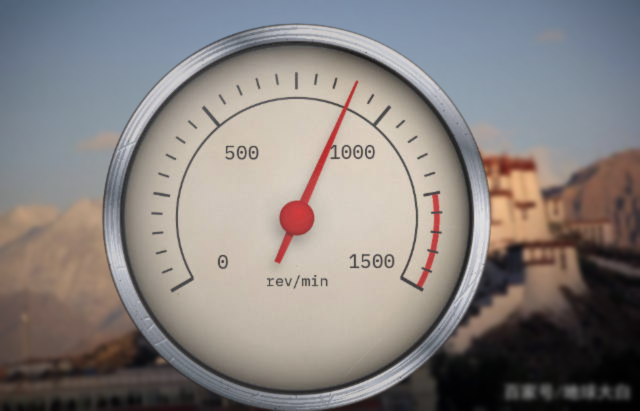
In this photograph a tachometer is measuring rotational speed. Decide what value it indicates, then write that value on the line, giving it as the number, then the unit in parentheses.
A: 900 (rpm)
